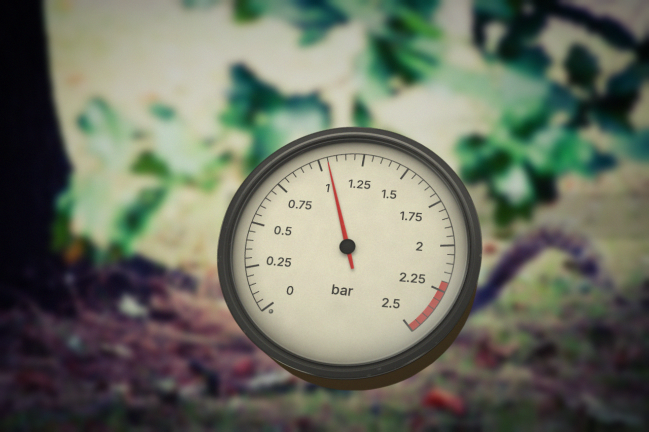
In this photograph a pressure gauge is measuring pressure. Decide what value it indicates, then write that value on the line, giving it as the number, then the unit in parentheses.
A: 1.05 (bar)
